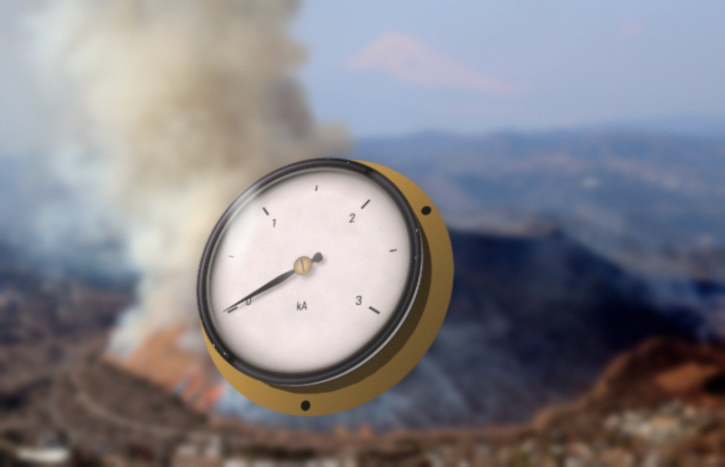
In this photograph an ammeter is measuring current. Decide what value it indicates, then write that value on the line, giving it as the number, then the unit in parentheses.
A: 0 (kA)
